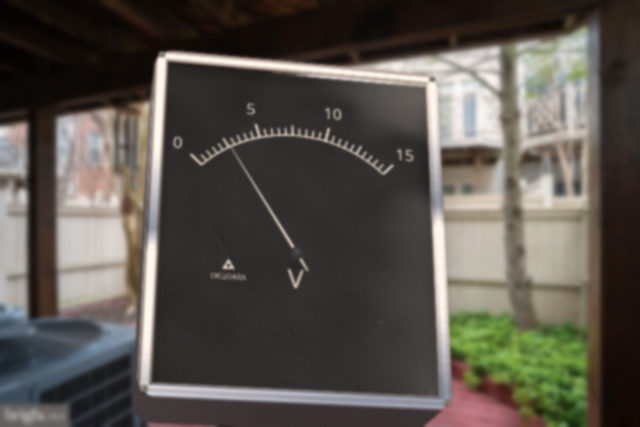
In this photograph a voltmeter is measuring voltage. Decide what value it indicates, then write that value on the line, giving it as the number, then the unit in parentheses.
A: 2.5 (V)
